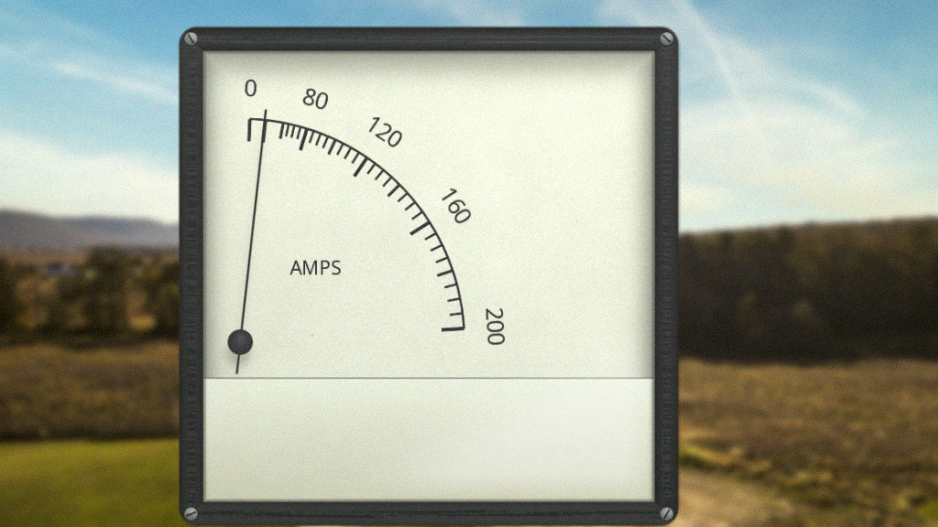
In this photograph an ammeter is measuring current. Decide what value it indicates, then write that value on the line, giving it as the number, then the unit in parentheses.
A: 40 (A)
